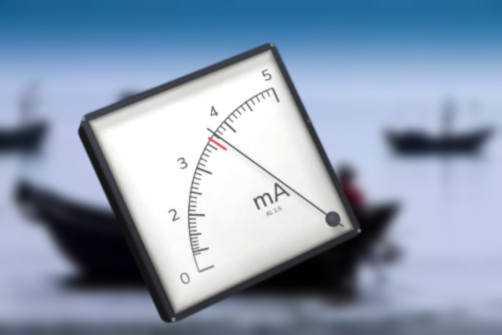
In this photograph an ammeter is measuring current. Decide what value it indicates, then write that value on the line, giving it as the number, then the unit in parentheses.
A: 3.7 (mA)
